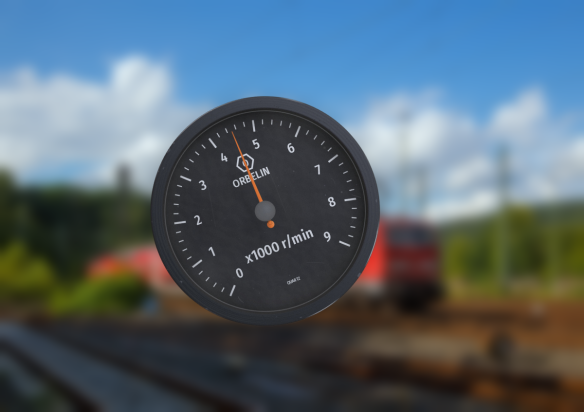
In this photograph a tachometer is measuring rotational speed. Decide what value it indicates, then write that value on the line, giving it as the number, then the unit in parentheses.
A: 4500 (rpm)
